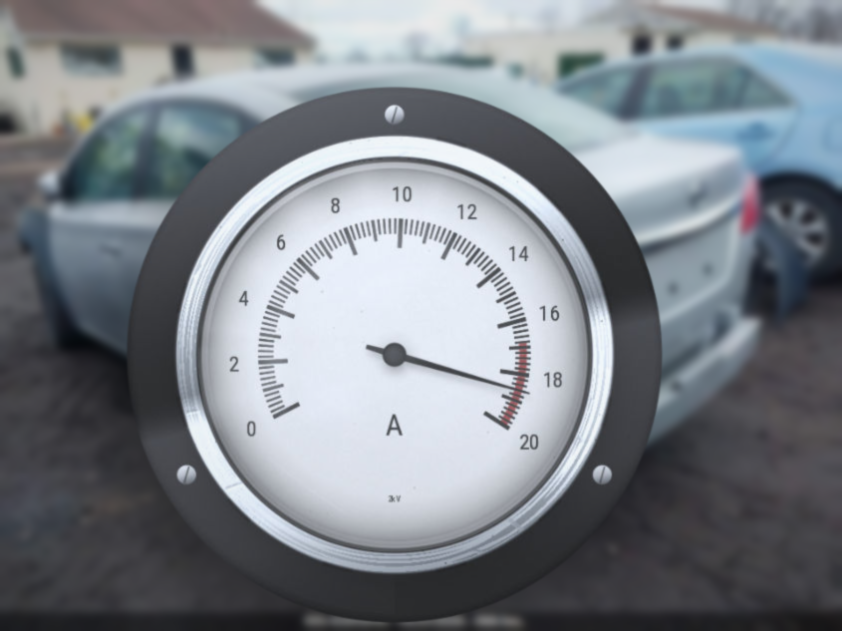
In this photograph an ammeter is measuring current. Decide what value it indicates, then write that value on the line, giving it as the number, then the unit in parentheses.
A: 18.6 (A)
